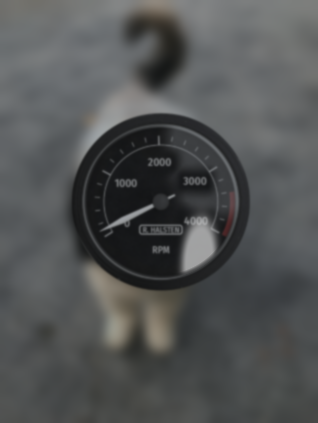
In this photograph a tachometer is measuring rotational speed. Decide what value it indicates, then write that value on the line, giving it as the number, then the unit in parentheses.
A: 100 (rpm)
